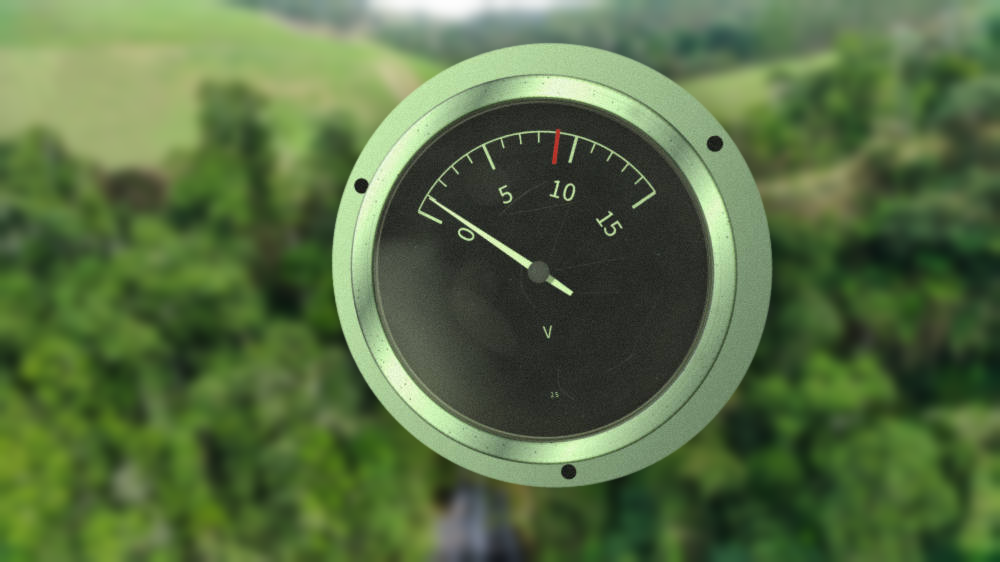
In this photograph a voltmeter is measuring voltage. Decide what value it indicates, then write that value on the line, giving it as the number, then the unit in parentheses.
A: 1 (V)
